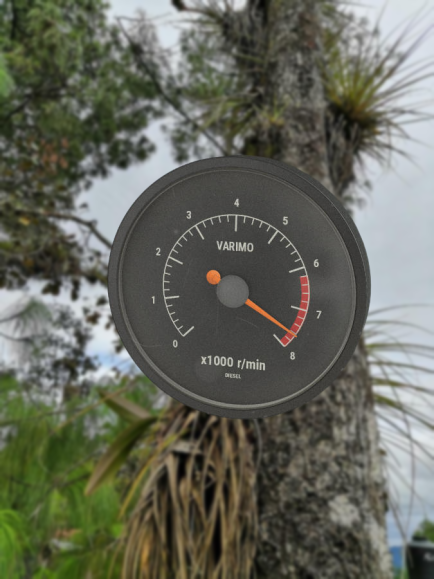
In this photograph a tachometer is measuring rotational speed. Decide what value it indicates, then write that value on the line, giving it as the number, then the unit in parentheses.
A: 7600 (rpm)
